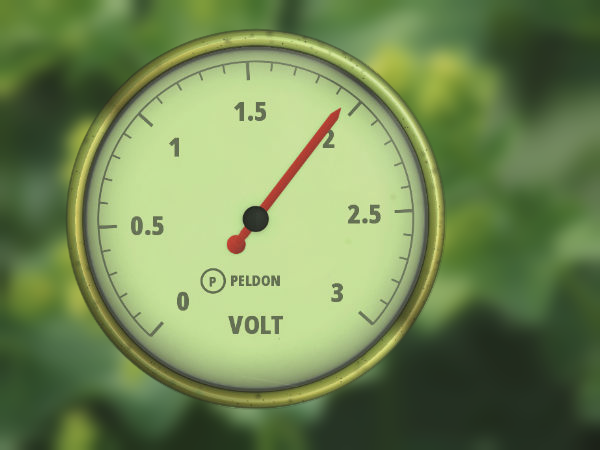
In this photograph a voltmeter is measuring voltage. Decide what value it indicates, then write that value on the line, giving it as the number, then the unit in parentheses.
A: 1.95 (V)
